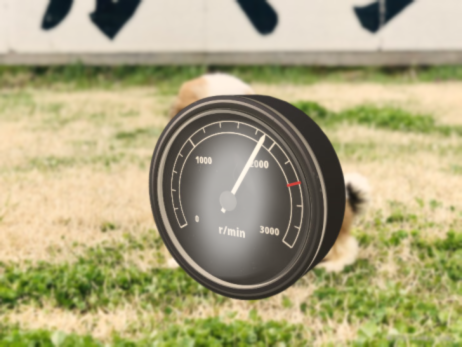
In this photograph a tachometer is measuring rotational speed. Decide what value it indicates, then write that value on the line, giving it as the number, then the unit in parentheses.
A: 1900 (rpm)
